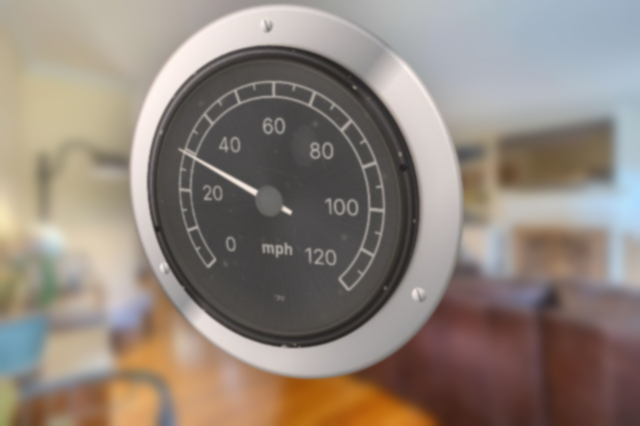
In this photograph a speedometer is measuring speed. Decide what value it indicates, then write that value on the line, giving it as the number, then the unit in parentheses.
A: 30 (mph)
